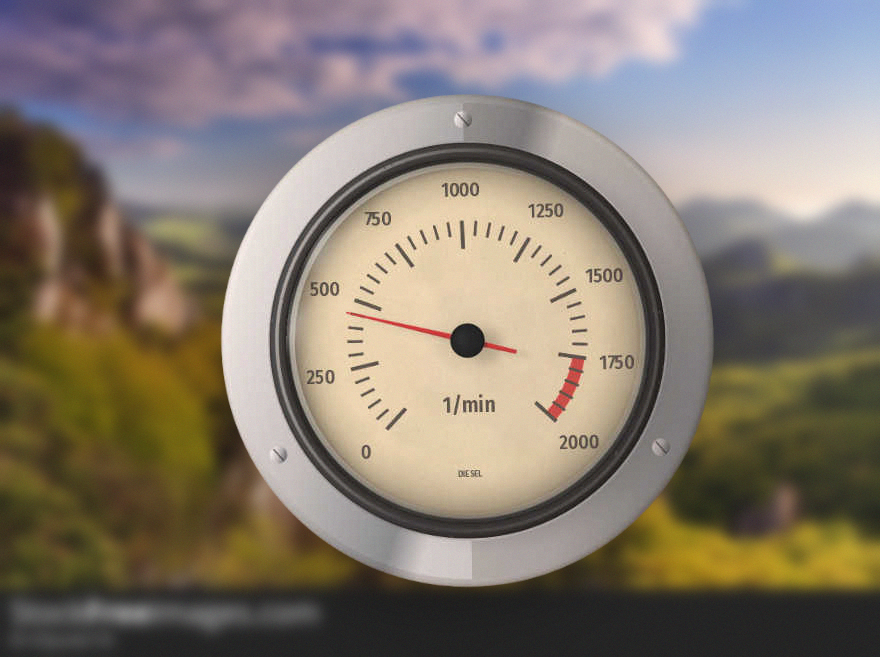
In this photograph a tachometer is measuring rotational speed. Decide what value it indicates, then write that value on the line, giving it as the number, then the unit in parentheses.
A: 450 (rpm)
